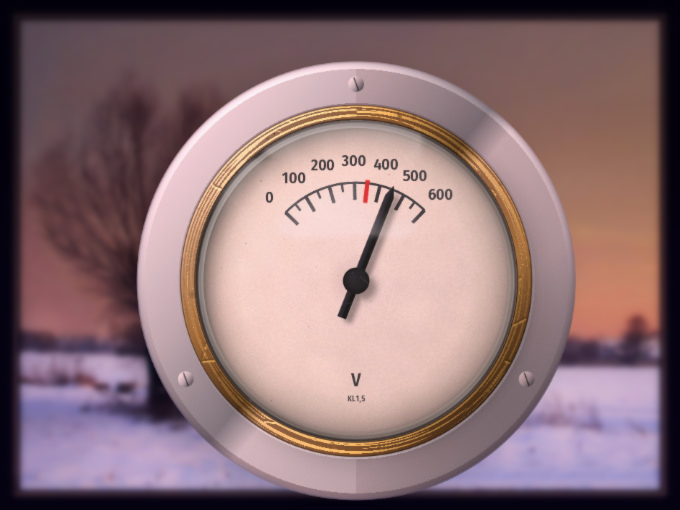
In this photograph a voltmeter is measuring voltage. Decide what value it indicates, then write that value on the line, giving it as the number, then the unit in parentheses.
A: 450 (V)
